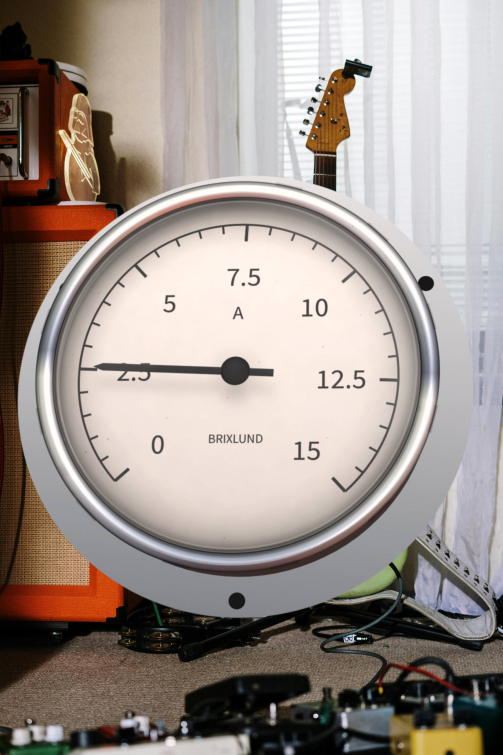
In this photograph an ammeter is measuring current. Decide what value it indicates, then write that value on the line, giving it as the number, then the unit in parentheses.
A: 2.5 (A)
